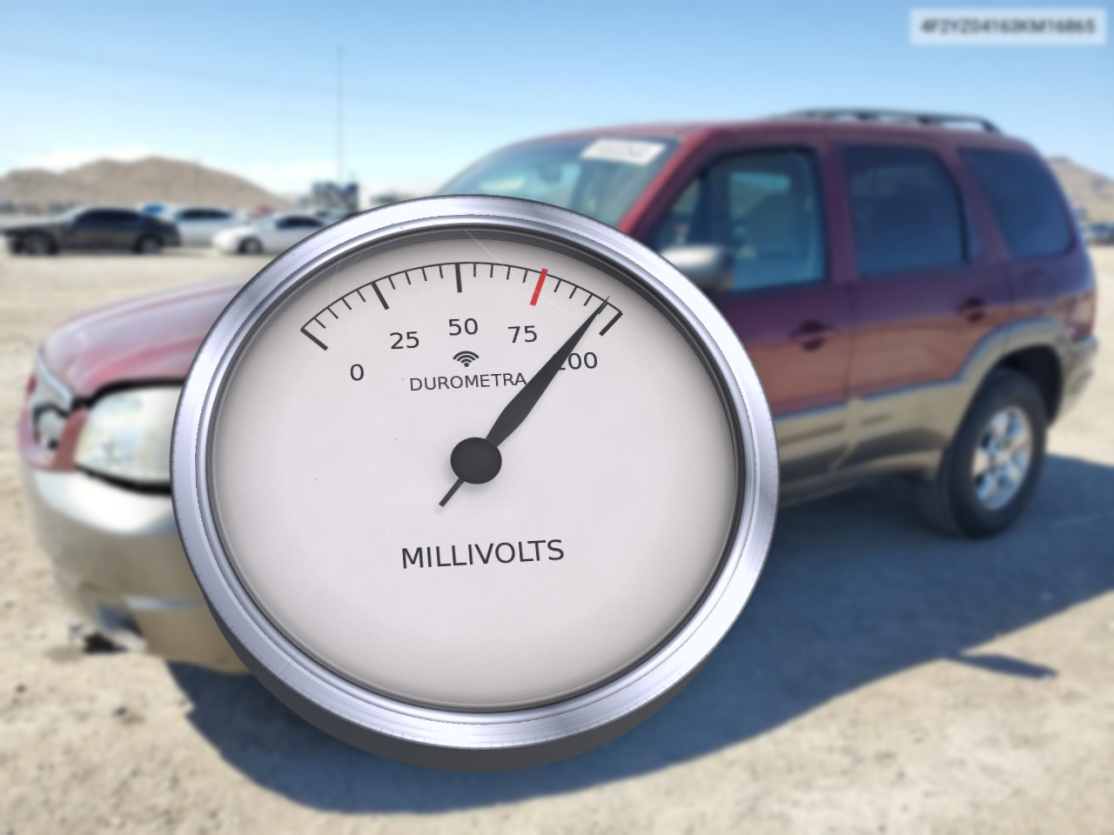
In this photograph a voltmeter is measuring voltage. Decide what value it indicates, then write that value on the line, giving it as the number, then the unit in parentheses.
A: 95 (mV)
